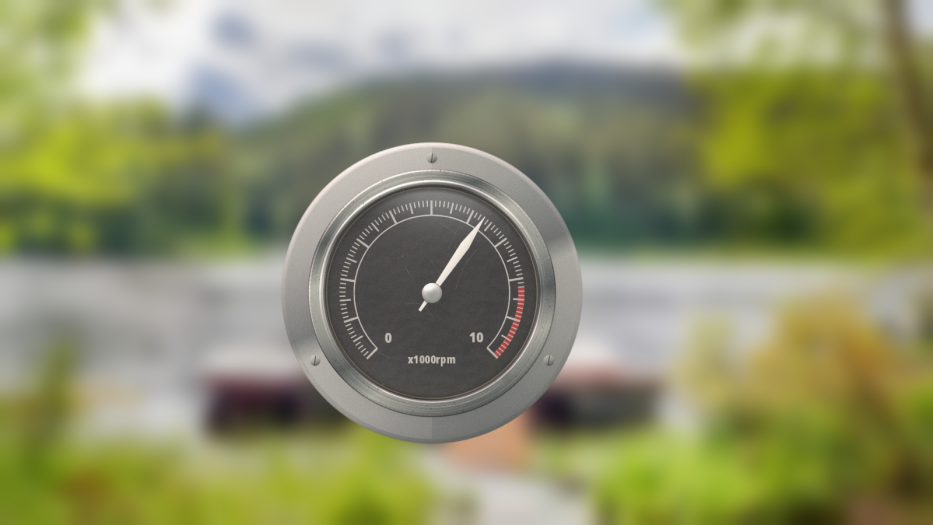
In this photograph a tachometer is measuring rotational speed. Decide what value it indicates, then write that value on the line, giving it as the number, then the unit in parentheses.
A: 6300 (rpm)
